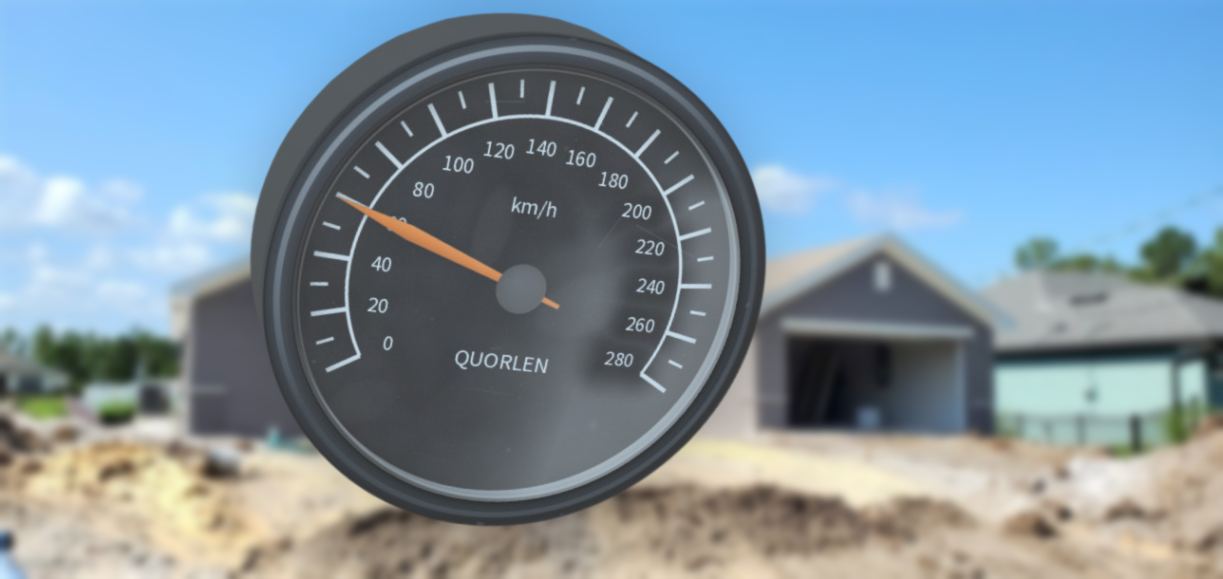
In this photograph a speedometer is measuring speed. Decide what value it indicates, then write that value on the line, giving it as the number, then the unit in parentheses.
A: 60 (km/h)
